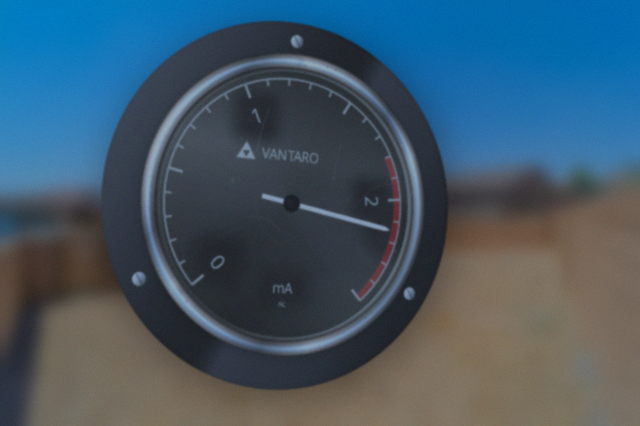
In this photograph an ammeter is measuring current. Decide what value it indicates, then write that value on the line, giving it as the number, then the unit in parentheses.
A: 2.15 (mA)
